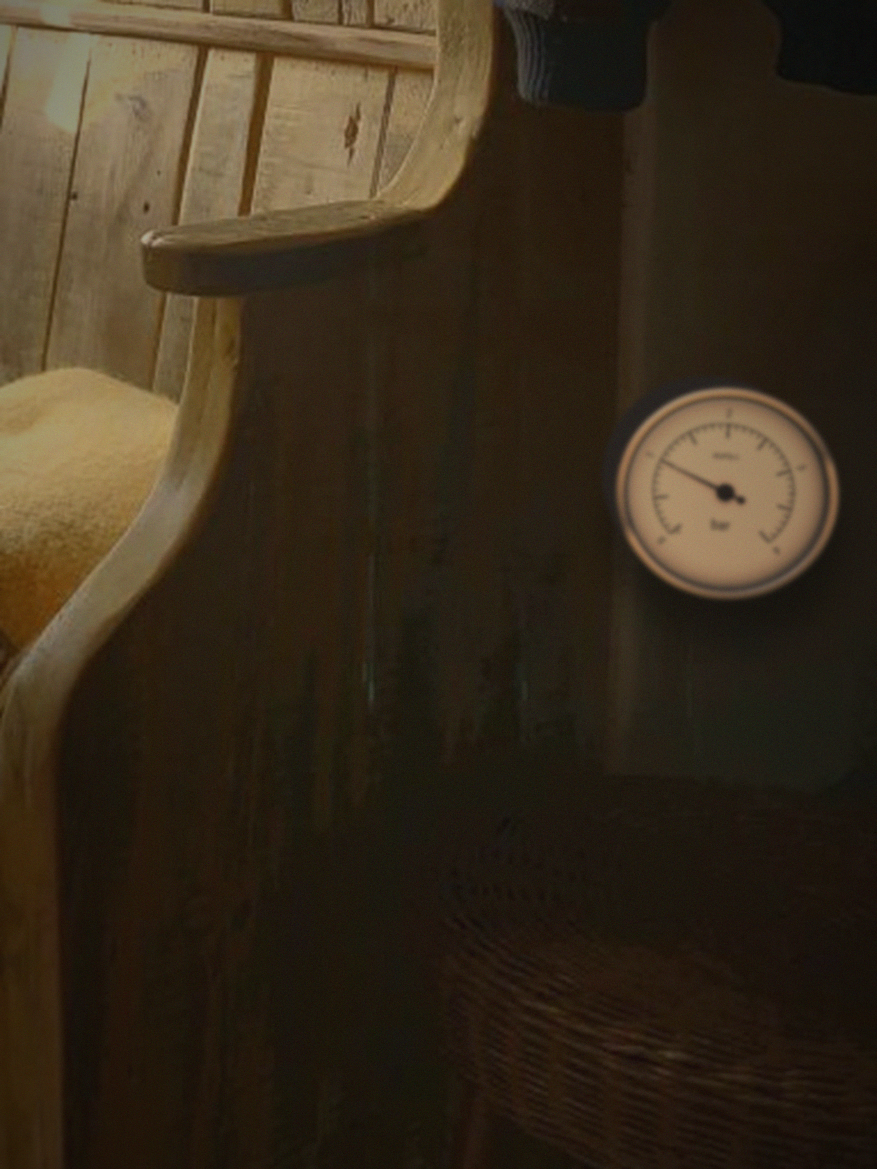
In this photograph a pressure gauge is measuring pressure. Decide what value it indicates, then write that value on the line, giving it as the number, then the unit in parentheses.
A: 1 (bar)
